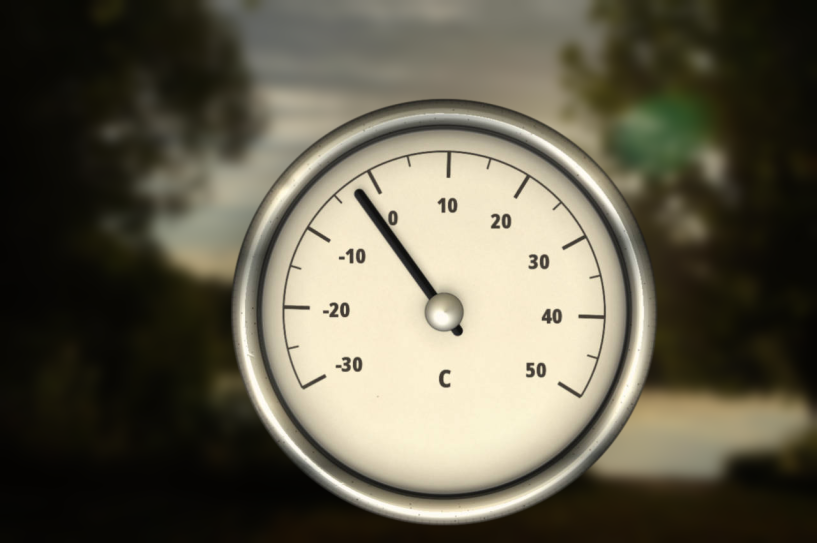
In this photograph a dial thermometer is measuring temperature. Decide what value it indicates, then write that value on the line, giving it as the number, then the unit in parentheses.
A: -2.5 (°C)
